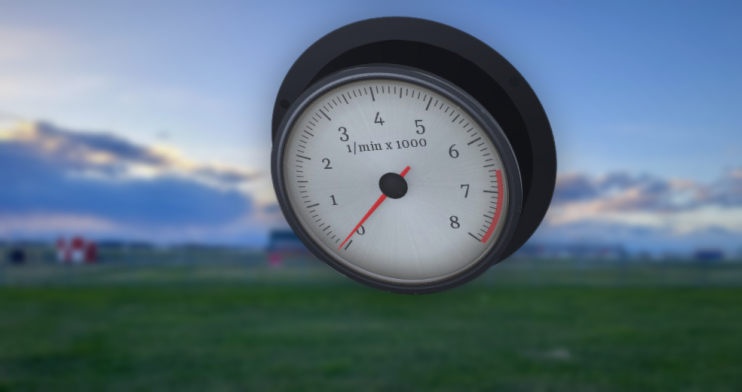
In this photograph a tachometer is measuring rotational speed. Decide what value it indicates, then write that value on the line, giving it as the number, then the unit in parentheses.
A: 100 (rpm)
